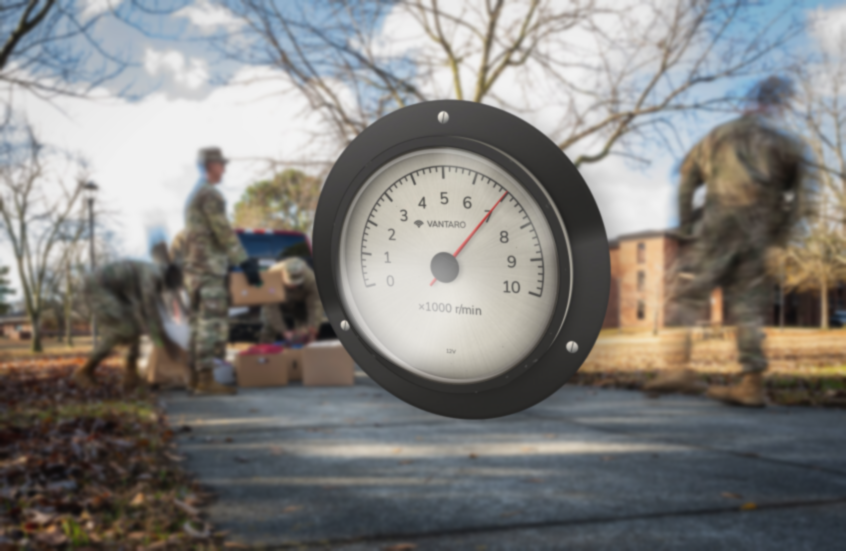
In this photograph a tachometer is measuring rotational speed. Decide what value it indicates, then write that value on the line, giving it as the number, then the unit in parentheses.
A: 7000 (rpm)
